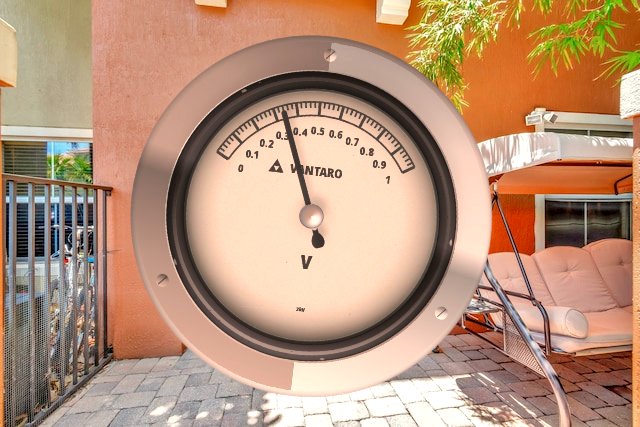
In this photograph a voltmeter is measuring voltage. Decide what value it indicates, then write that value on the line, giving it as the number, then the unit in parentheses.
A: 0.34 (V)
